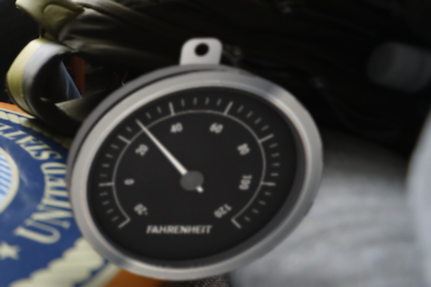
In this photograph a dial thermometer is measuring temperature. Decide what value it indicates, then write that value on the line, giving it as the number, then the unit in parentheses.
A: 28 (°F)
